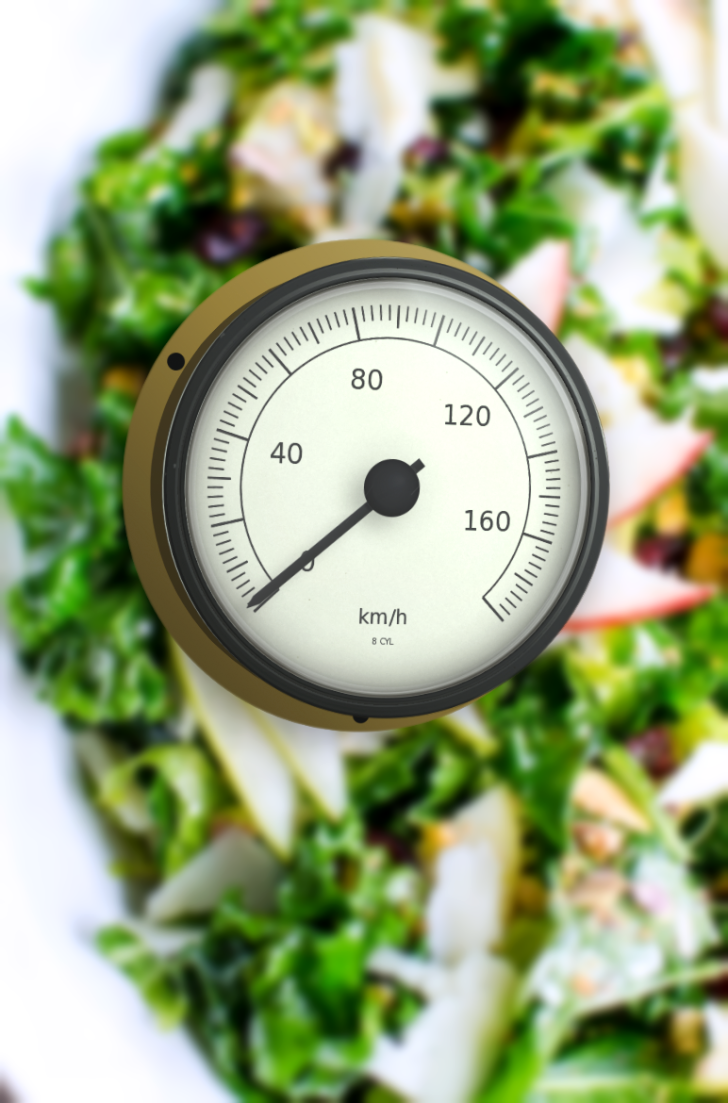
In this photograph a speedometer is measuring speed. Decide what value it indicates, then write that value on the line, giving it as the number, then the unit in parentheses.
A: 2 (km/h)
